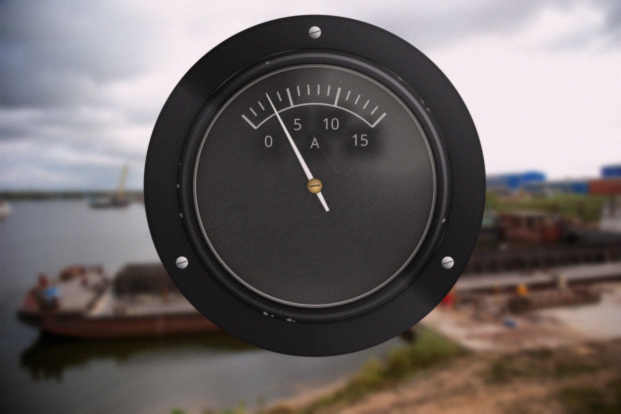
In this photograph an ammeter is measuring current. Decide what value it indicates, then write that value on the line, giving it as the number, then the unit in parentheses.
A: 3 (A)
